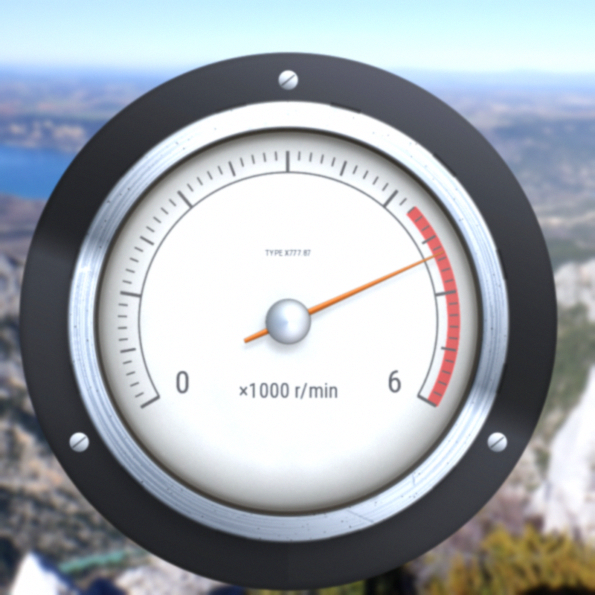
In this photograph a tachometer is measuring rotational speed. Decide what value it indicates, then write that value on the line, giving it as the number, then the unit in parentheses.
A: 4650 (rpm)
